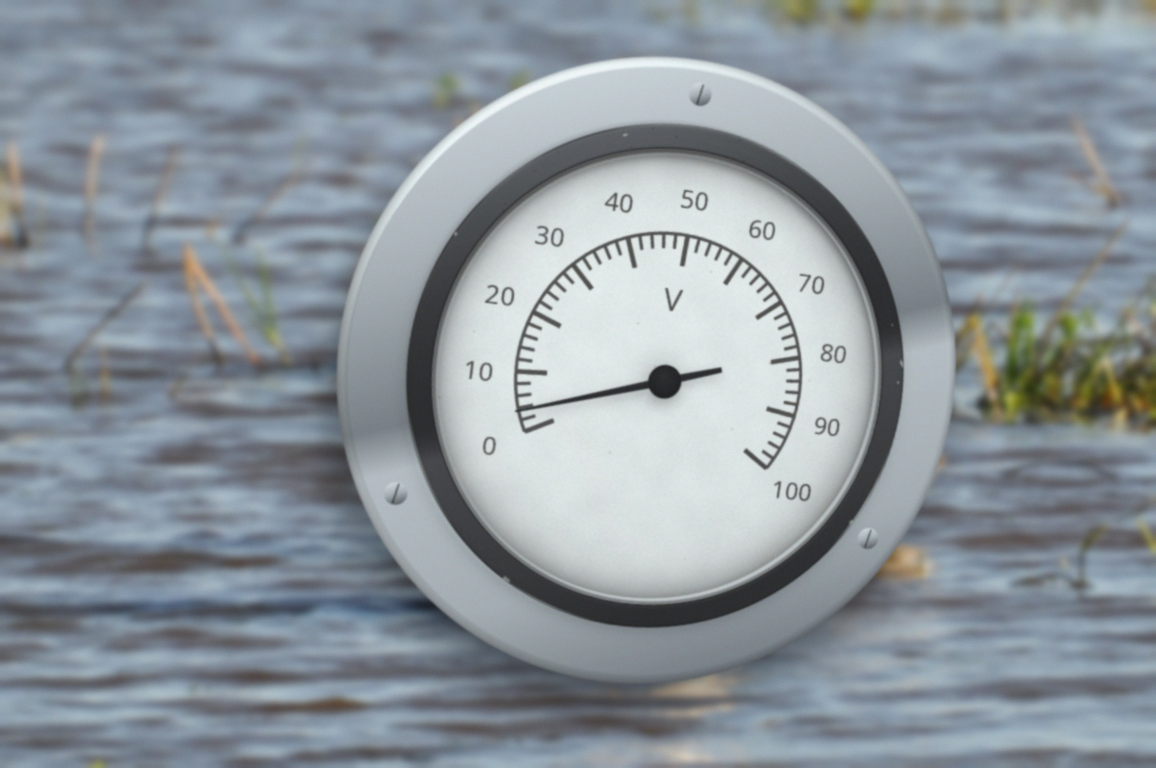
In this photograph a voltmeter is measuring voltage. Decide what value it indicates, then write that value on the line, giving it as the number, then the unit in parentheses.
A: 4 (V)
